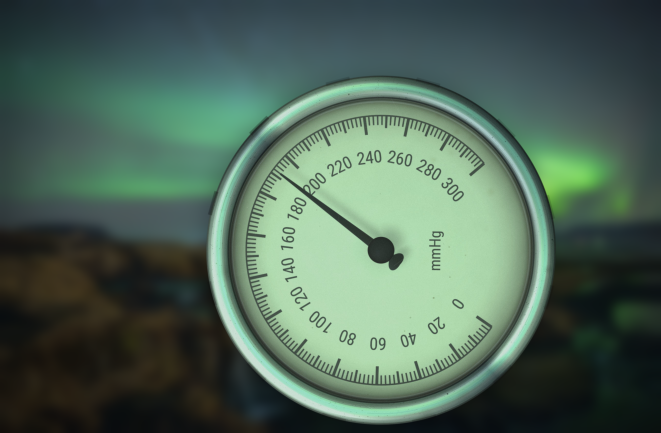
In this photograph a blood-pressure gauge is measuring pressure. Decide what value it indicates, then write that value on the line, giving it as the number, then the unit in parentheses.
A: 192 (mmHg)
